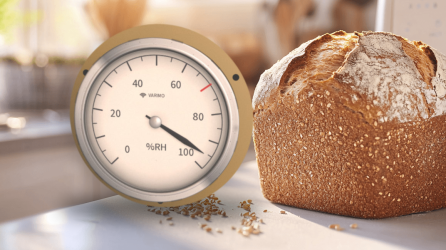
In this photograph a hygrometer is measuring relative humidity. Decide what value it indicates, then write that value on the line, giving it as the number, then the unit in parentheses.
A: 95 (%)
